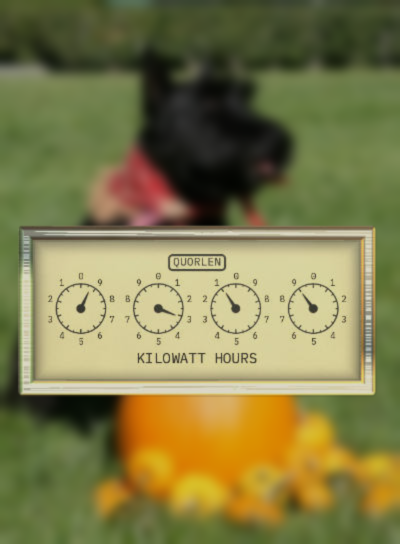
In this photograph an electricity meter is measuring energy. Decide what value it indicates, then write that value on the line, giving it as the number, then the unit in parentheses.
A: 9309 (kWh)
